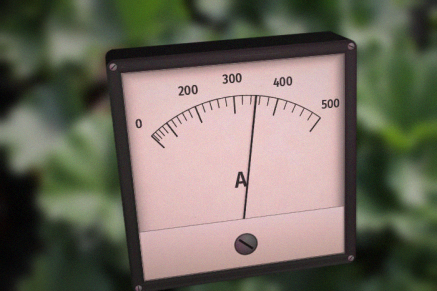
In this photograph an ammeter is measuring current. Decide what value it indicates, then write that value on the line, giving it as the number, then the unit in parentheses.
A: 350 (A)
